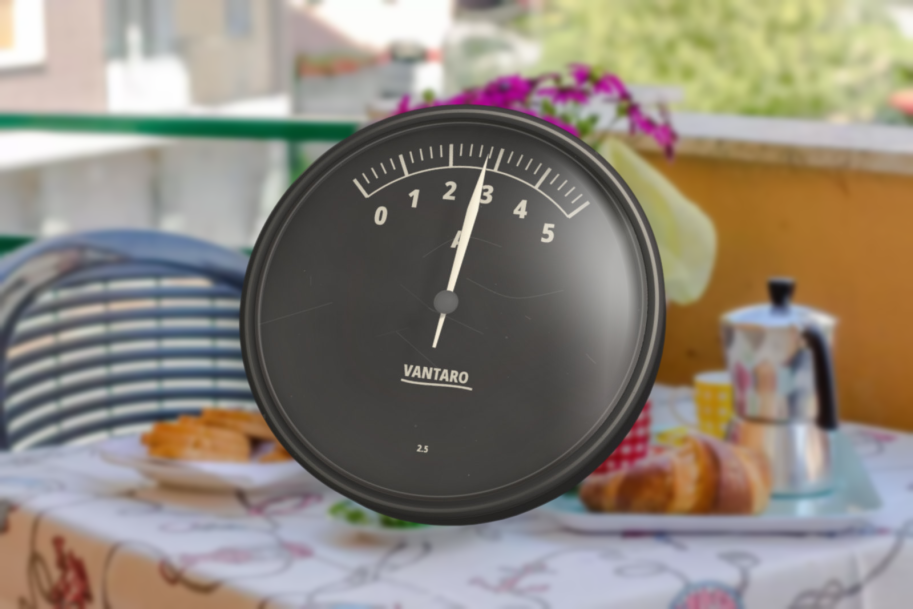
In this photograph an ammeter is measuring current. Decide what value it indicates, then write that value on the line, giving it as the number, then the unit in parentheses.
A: 2.8 (A)
